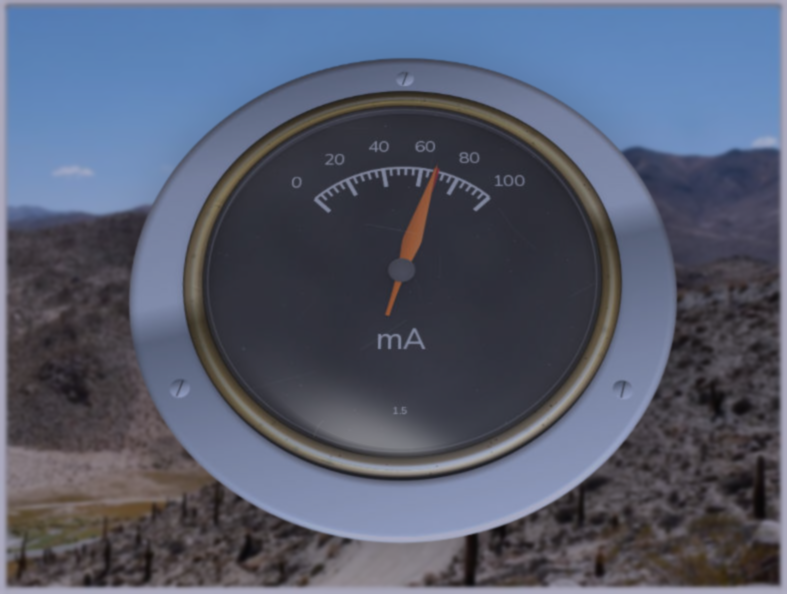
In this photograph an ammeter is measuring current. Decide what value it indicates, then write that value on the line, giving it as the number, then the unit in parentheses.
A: 68 (mA)
